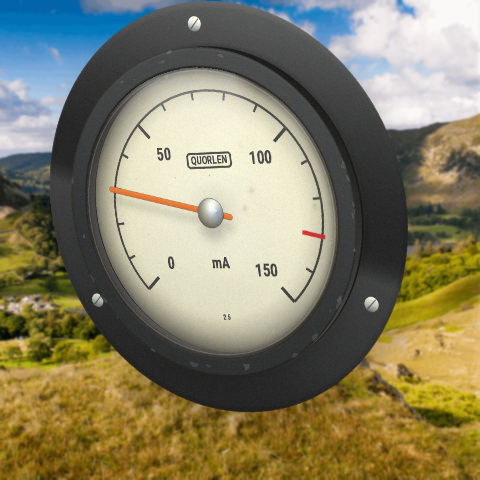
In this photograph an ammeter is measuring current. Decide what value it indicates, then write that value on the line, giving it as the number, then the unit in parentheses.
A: 30 (mA)
